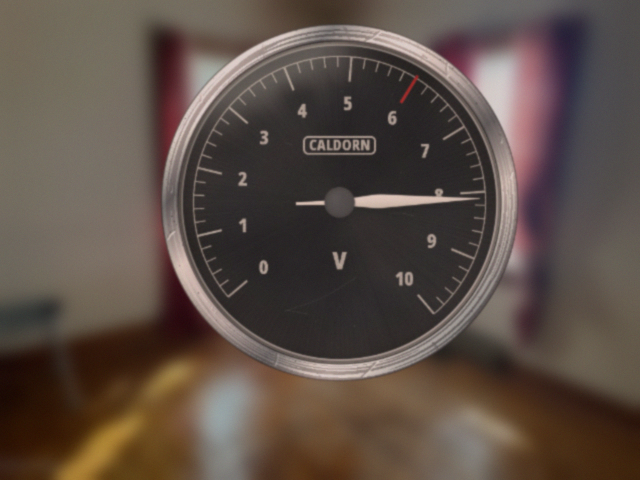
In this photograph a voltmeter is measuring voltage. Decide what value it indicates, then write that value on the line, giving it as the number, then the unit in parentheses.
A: 8.1 (V)
